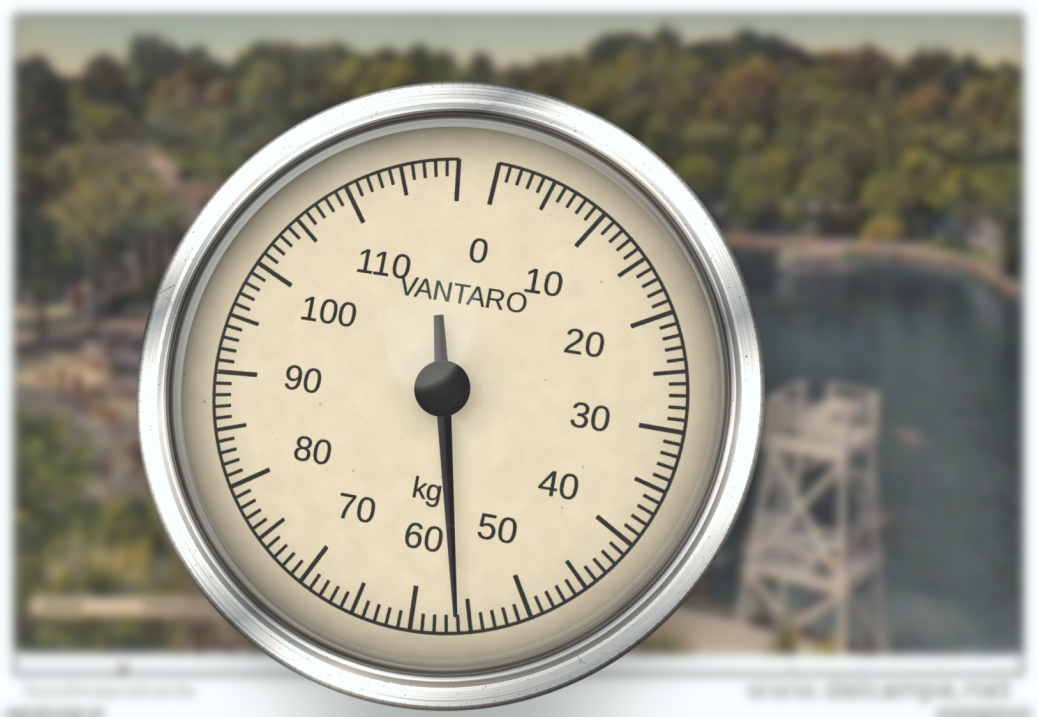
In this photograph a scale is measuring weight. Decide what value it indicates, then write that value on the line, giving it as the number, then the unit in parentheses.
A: 56 (kg)
